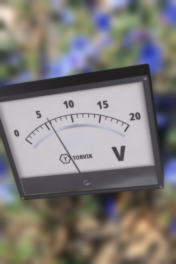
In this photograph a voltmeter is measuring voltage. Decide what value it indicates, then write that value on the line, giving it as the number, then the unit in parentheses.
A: 6 (V)
